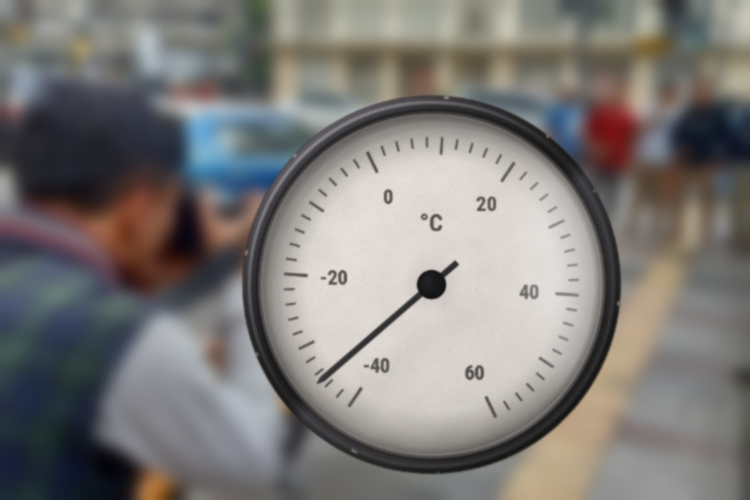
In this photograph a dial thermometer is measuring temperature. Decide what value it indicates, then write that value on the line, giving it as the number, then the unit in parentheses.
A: -35 (°C)
